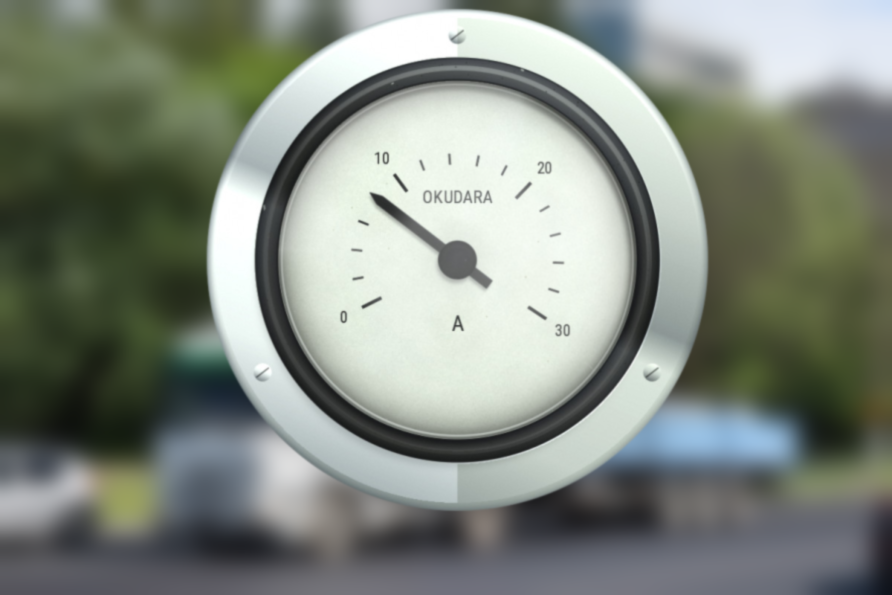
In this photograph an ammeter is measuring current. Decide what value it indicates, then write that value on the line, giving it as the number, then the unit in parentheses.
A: 8 (A)
